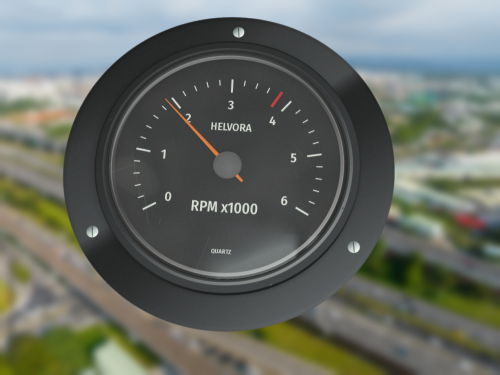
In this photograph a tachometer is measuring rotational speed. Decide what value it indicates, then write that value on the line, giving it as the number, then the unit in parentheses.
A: 1900 (rpm)
